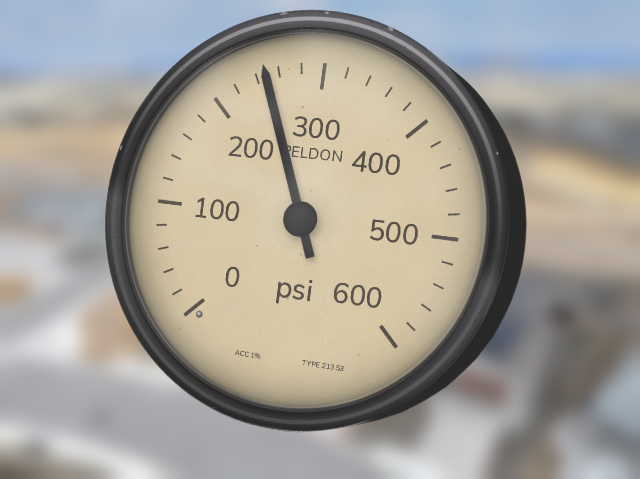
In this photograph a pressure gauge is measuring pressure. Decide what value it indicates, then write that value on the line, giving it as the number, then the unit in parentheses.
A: 250 (psi)
